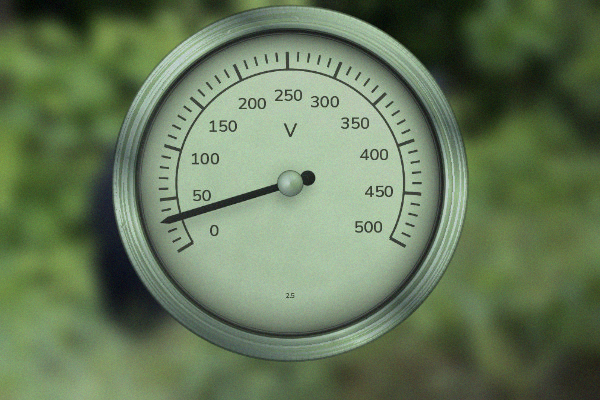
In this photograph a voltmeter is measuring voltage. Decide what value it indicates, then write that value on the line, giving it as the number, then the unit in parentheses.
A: 30 (V)
